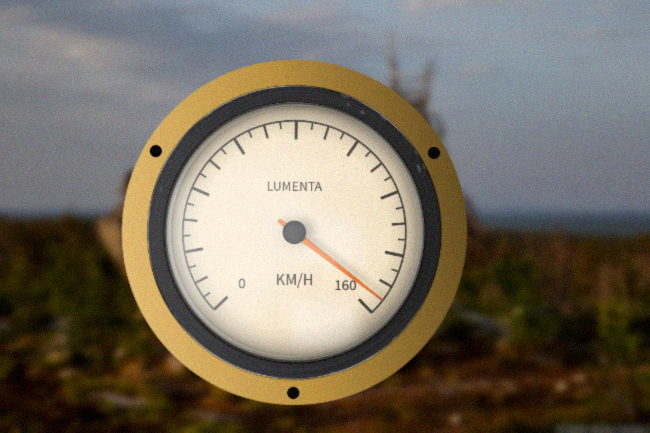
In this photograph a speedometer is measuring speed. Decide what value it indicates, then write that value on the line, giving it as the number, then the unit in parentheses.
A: 155 (km/h)
